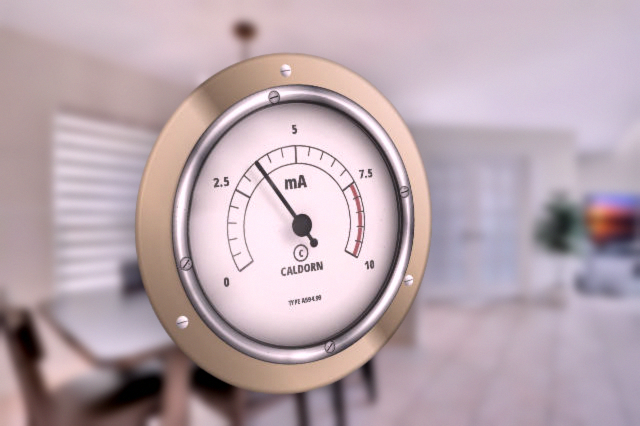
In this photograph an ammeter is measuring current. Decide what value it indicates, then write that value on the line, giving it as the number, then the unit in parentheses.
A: 3.5 (mA)
